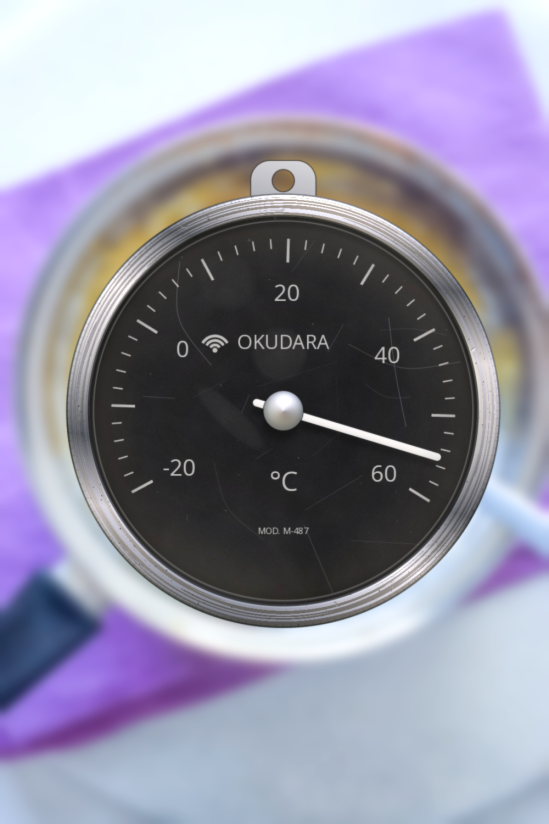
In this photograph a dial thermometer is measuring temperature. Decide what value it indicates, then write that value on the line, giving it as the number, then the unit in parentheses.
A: 55 (°C)
